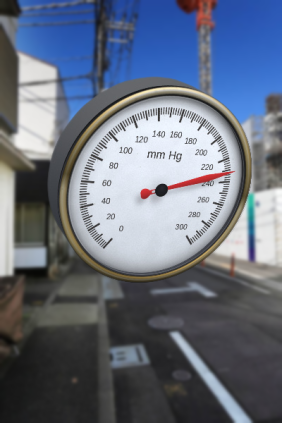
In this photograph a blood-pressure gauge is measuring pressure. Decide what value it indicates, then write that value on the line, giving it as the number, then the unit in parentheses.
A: 230 (mmHg)
